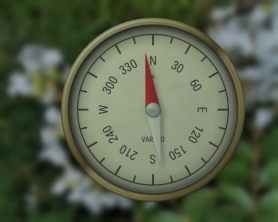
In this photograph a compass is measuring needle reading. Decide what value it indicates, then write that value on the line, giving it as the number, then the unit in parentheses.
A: 352.5 (°)
